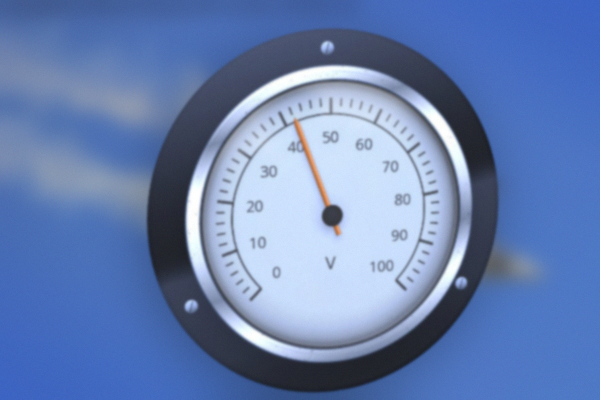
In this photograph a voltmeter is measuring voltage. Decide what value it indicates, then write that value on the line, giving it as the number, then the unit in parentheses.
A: 42 (V)
